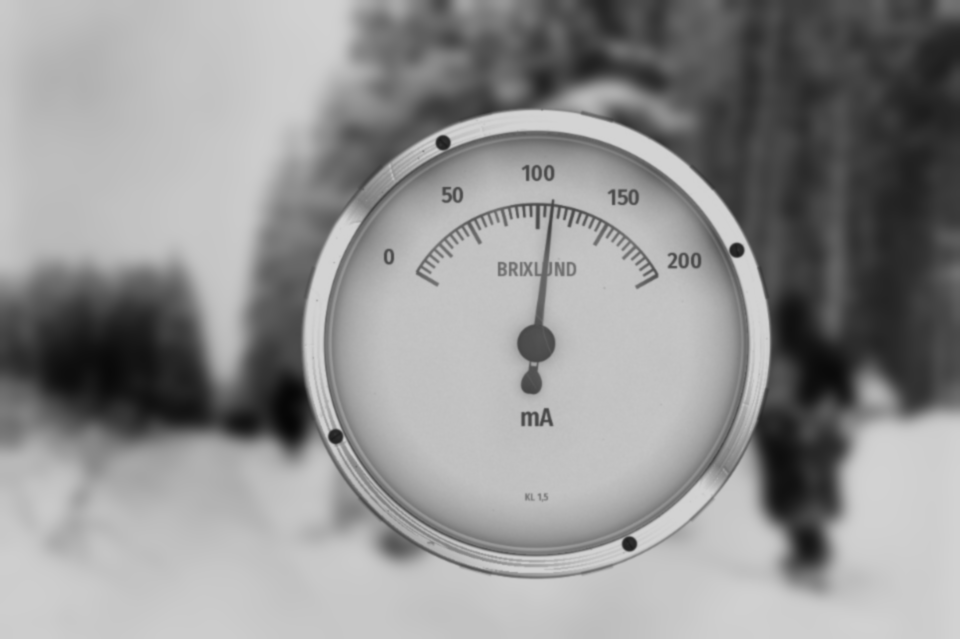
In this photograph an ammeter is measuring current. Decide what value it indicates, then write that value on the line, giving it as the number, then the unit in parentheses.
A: 110 (mA)
